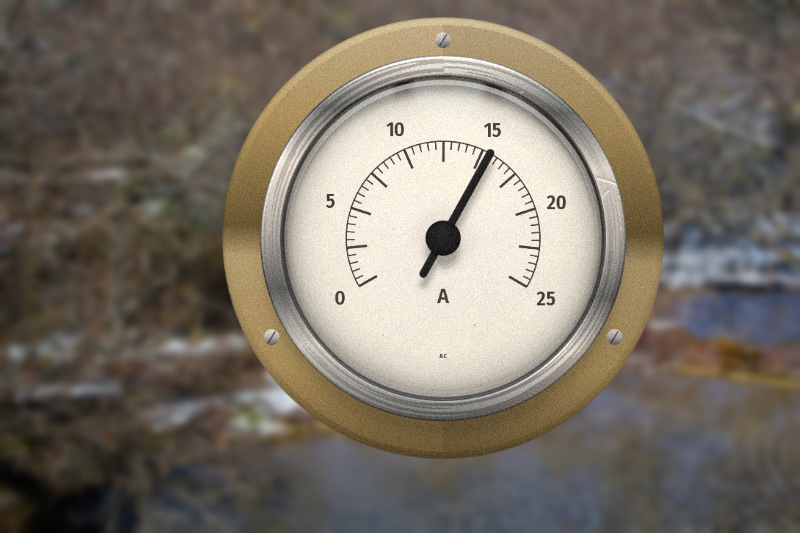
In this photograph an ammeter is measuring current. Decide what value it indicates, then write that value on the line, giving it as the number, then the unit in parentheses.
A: 15.5 (A)
